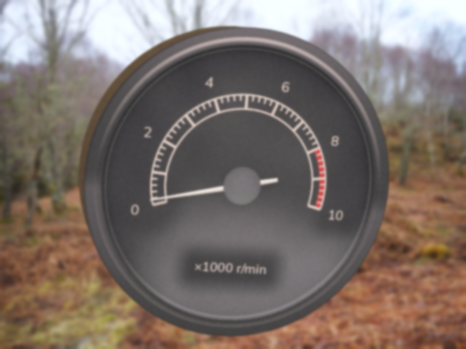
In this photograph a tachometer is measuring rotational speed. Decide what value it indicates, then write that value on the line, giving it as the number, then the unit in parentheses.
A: 200 (rpm)
